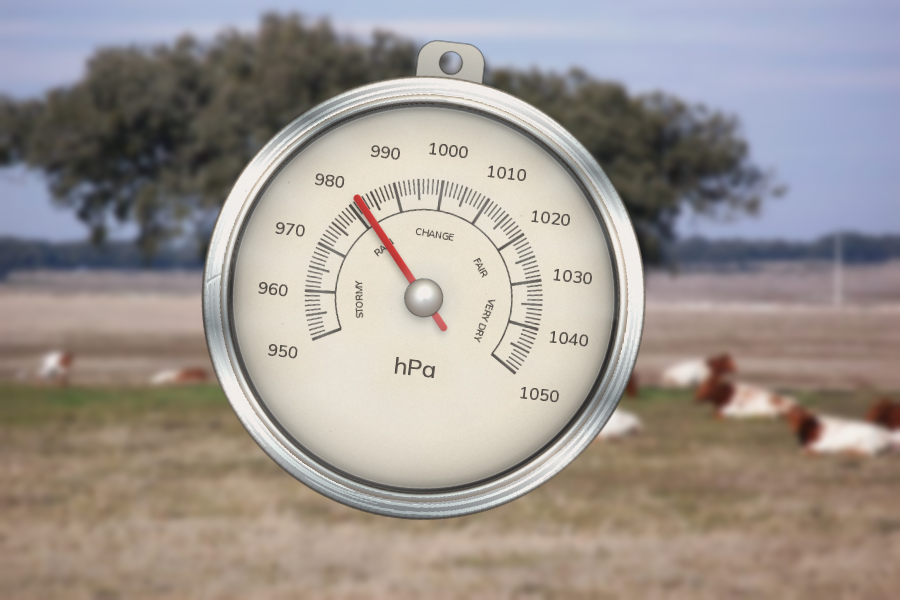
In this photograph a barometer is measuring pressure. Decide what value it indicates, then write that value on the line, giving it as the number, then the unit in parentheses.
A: 982 (hPa)
